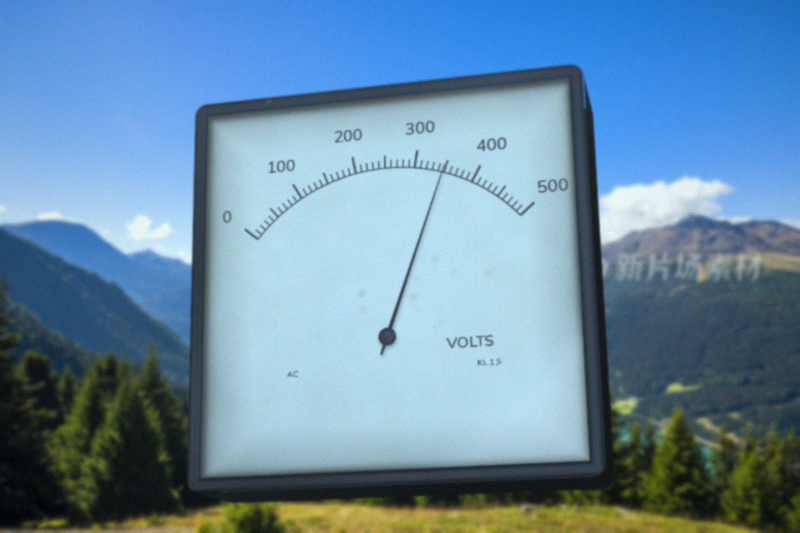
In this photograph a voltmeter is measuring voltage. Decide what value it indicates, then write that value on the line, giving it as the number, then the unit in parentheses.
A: 350 (V)
